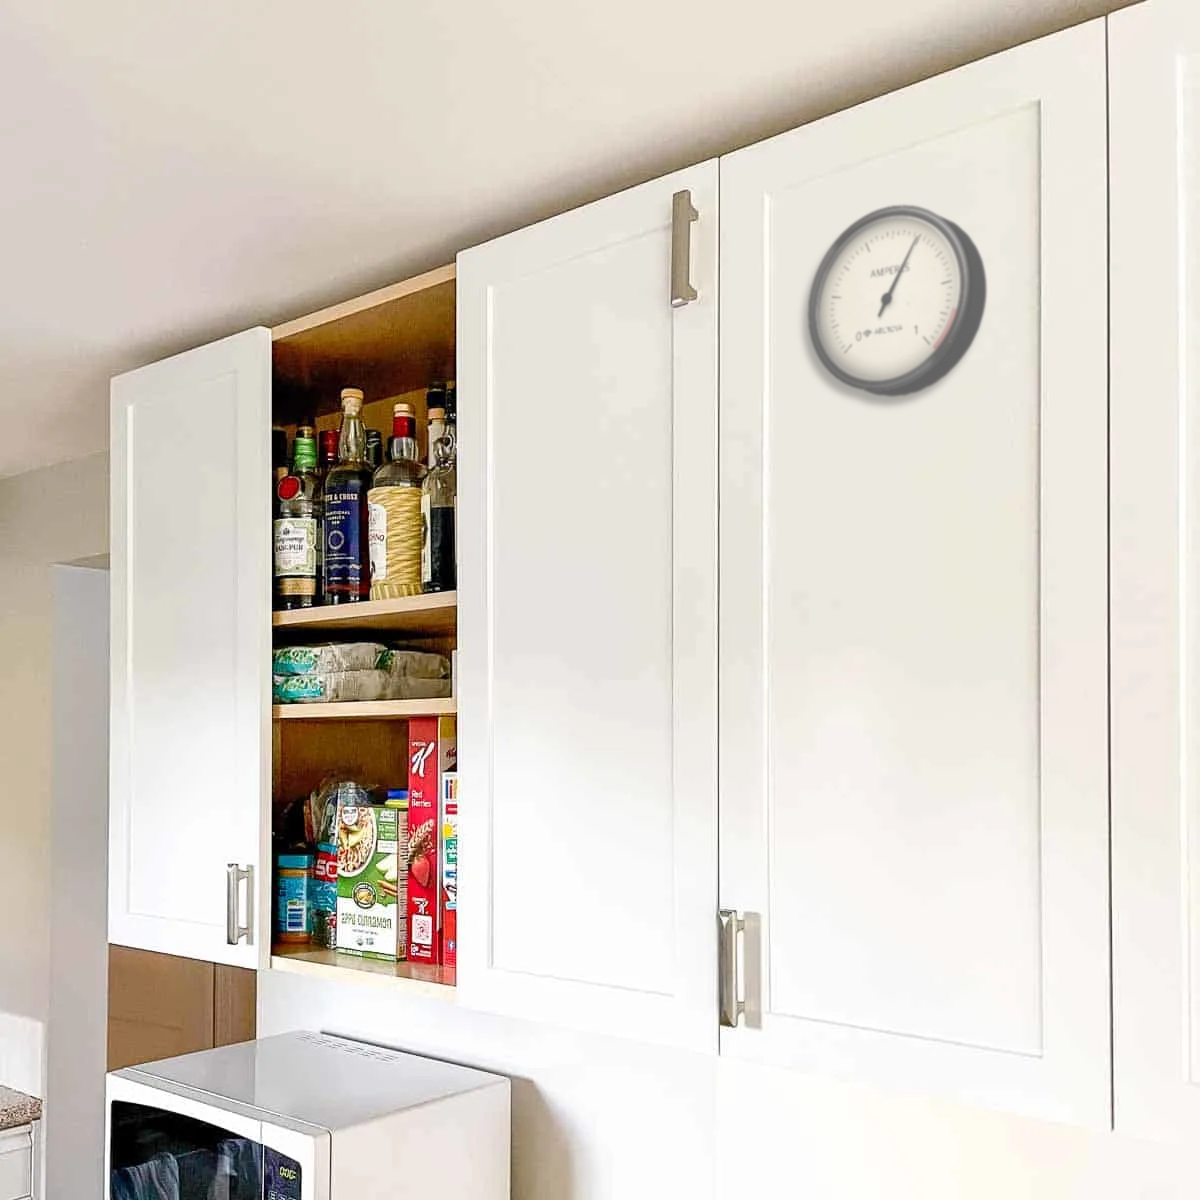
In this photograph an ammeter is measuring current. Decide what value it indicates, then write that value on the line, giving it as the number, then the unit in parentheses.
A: 0.6 (A)
